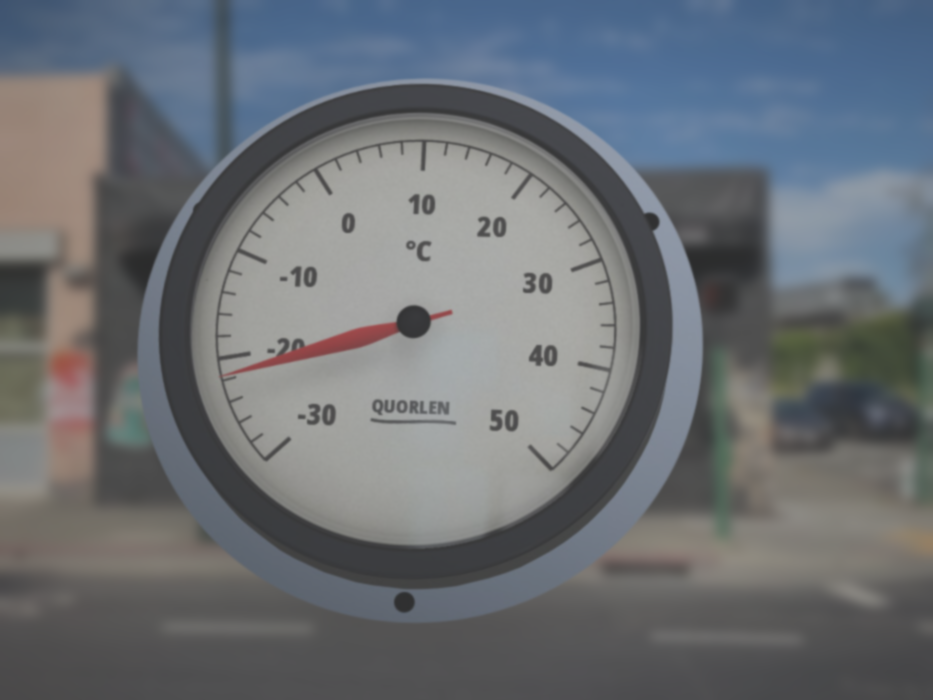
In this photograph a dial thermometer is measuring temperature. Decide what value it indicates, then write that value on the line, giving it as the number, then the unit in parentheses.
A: -22 (°C)
